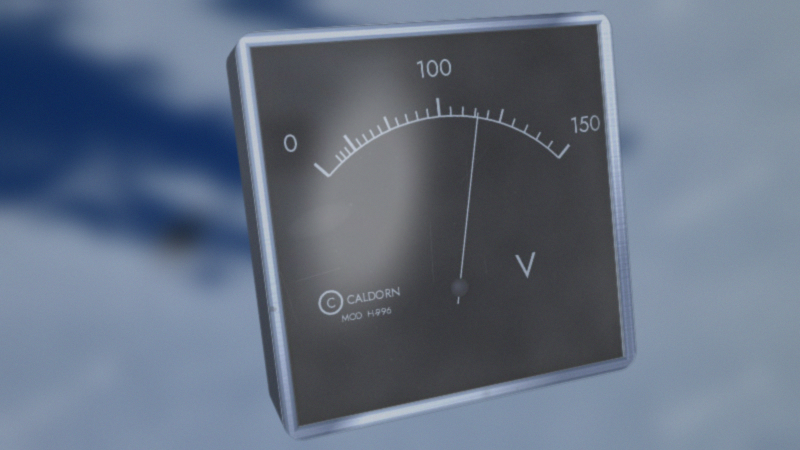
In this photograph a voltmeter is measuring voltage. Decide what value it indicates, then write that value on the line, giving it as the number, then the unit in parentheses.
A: 115 (V)
